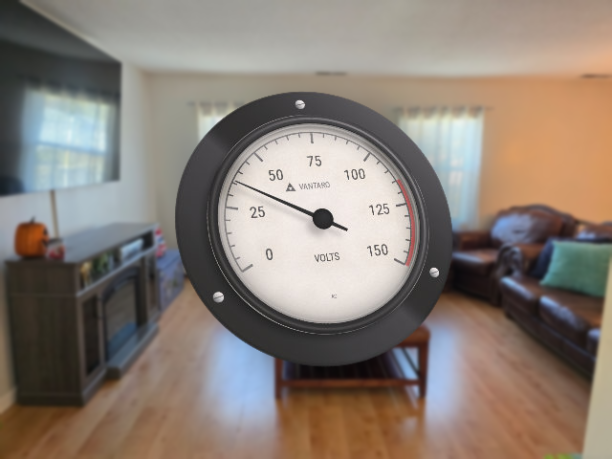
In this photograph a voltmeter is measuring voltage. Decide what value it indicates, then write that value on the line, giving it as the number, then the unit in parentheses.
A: 35 (V)
